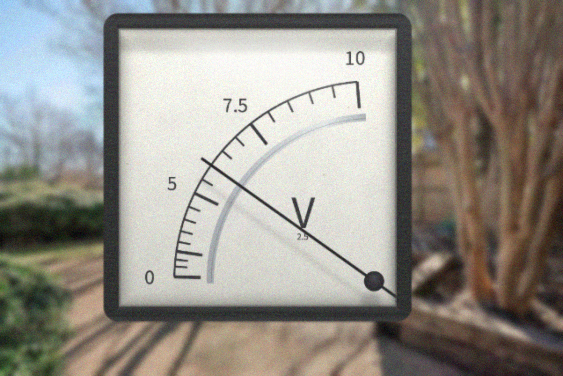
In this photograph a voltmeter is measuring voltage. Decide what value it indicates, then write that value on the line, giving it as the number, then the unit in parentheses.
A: 6 (V)
